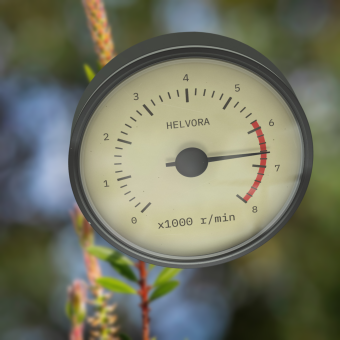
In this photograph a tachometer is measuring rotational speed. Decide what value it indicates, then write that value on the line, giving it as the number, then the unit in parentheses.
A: 6600 (rpm)
